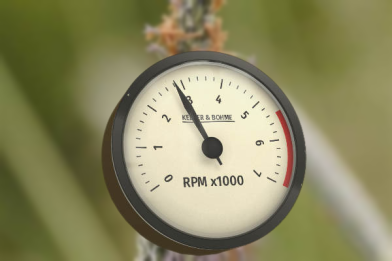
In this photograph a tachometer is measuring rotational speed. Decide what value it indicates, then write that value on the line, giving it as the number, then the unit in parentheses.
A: 2800 (rpm)
